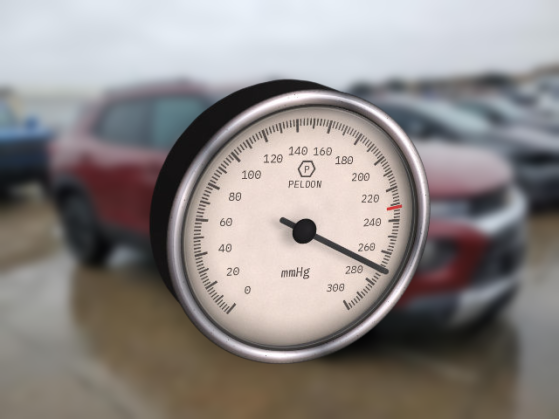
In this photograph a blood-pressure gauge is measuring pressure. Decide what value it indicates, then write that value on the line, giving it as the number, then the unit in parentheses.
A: 270 (mmHg)
